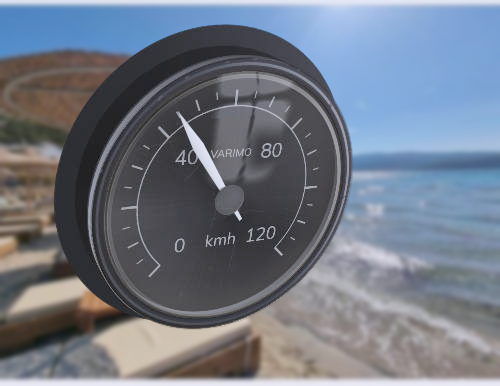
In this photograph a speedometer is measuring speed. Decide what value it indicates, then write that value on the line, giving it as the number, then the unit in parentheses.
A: 45 (km/h)
